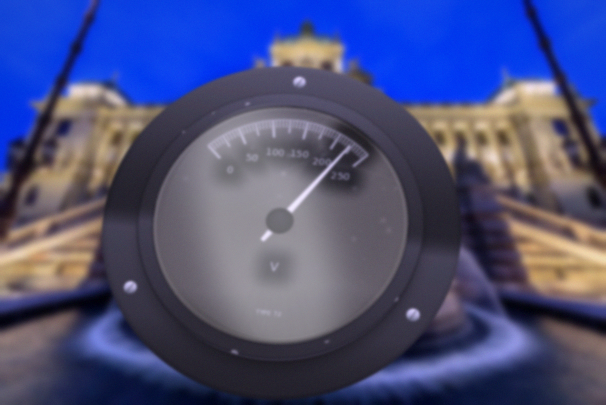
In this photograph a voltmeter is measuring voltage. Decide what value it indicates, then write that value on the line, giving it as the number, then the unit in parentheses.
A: 225 (V)
